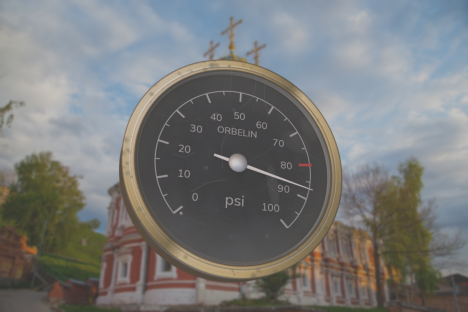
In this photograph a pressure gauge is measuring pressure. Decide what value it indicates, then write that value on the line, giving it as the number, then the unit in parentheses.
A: 87.5 (psi)
